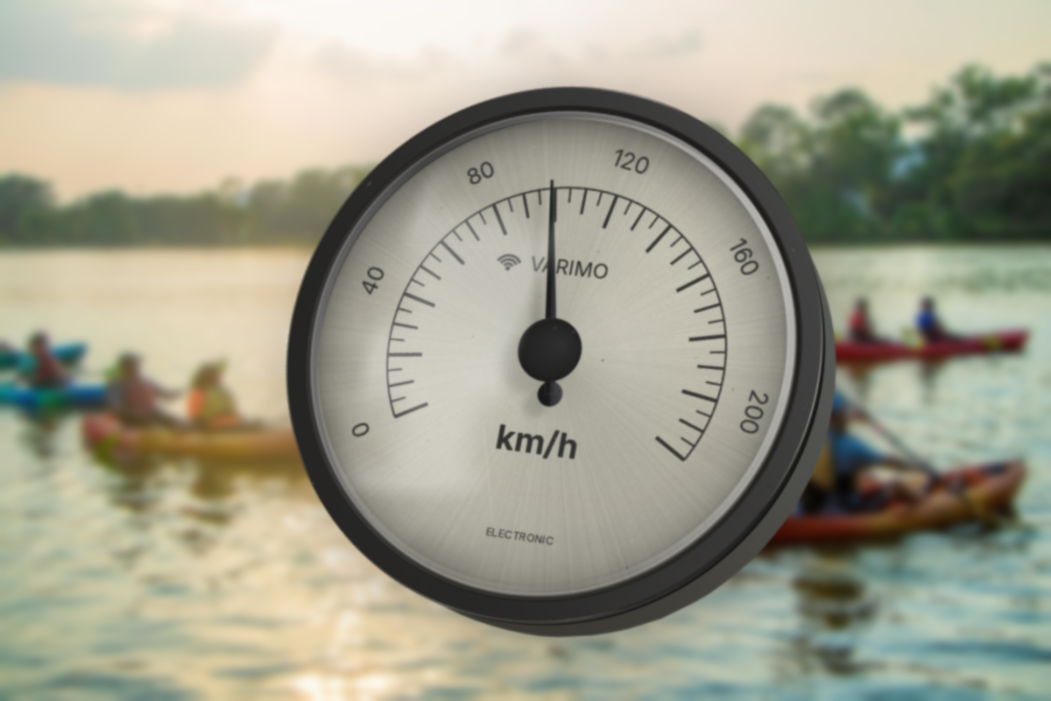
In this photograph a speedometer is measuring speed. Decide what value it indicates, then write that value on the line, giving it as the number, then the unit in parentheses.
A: 100 (km/h)
